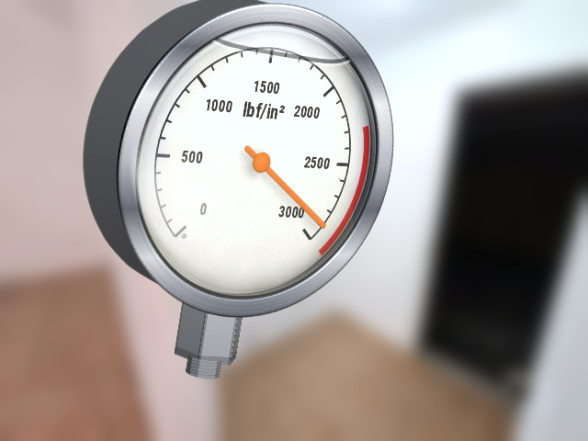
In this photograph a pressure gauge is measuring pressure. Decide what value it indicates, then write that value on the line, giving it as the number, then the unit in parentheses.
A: 2900 (psi)
